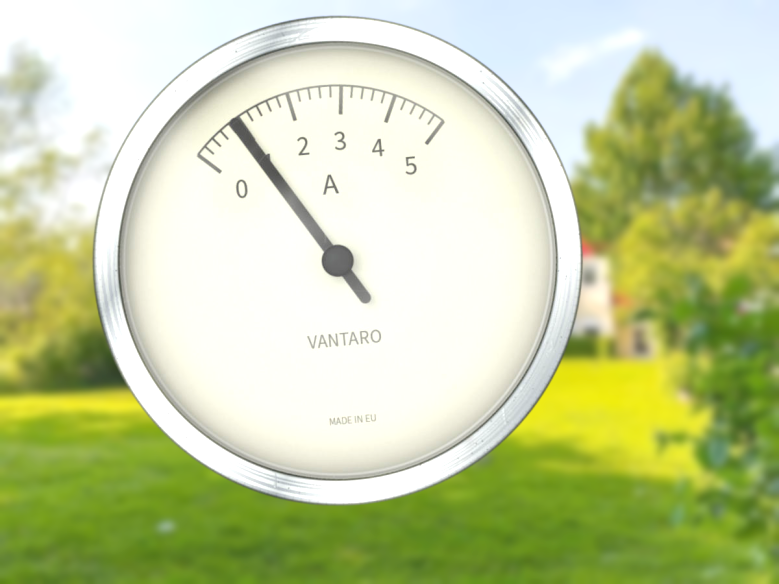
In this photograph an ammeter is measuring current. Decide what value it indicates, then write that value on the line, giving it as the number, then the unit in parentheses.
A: 0.9 (A)
